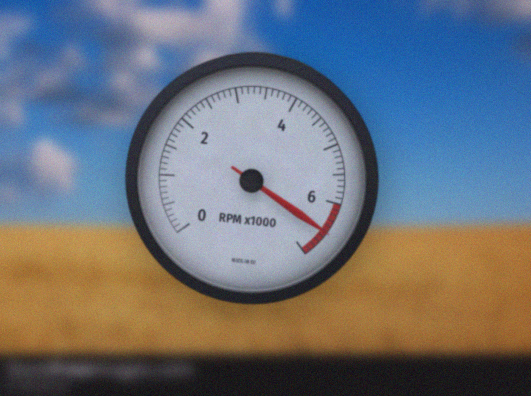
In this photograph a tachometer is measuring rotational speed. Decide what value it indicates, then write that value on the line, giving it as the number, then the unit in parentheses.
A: 6500 (rpm)
